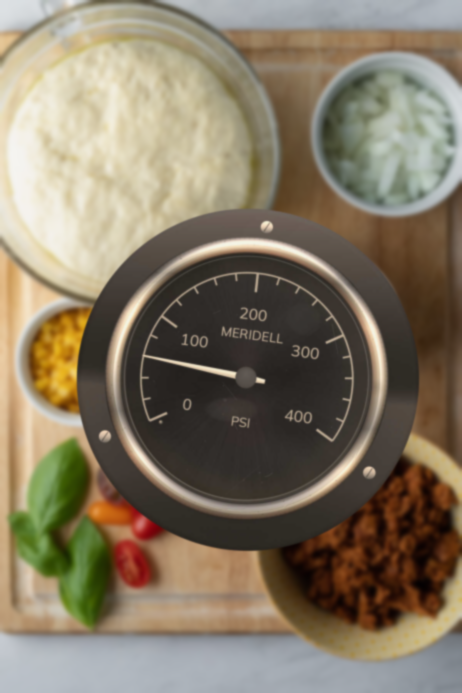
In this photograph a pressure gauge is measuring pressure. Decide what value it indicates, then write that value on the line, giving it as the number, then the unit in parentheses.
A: 60 (psi)
